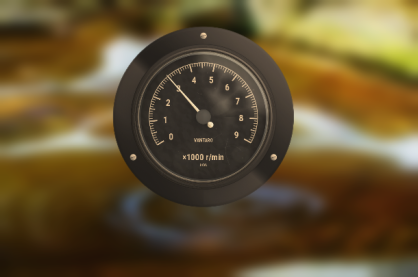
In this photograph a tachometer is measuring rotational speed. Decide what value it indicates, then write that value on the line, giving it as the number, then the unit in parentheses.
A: 3000 (rpm)
